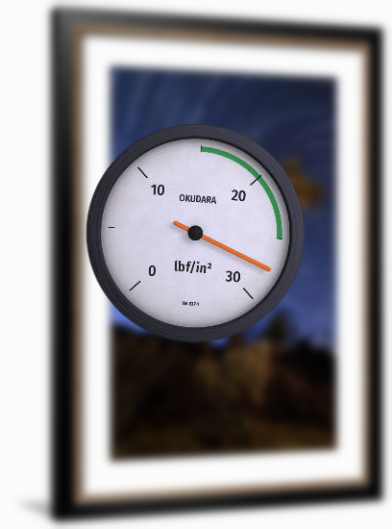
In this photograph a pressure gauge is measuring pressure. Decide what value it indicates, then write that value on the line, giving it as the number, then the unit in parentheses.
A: 27.5 (psi)
